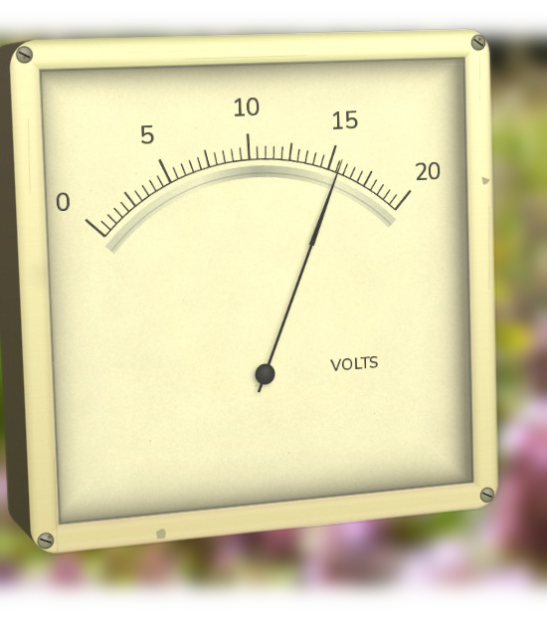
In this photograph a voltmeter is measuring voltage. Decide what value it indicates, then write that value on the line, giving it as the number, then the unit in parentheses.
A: 15.5 (V)
